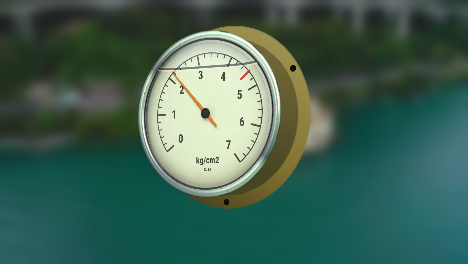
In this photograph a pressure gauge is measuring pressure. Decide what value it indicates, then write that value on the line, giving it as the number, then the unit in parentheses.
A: 2.2 (kg/cm²)
